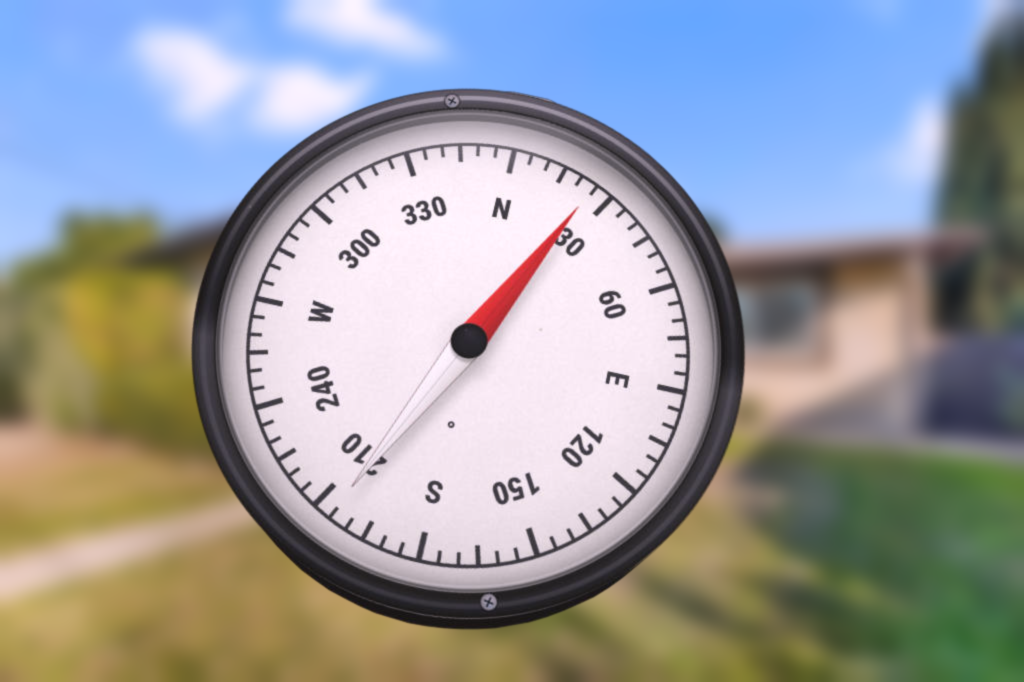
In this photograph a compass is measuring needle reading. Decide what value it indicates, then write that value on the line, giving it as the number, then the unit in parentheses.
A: 25 (°)
